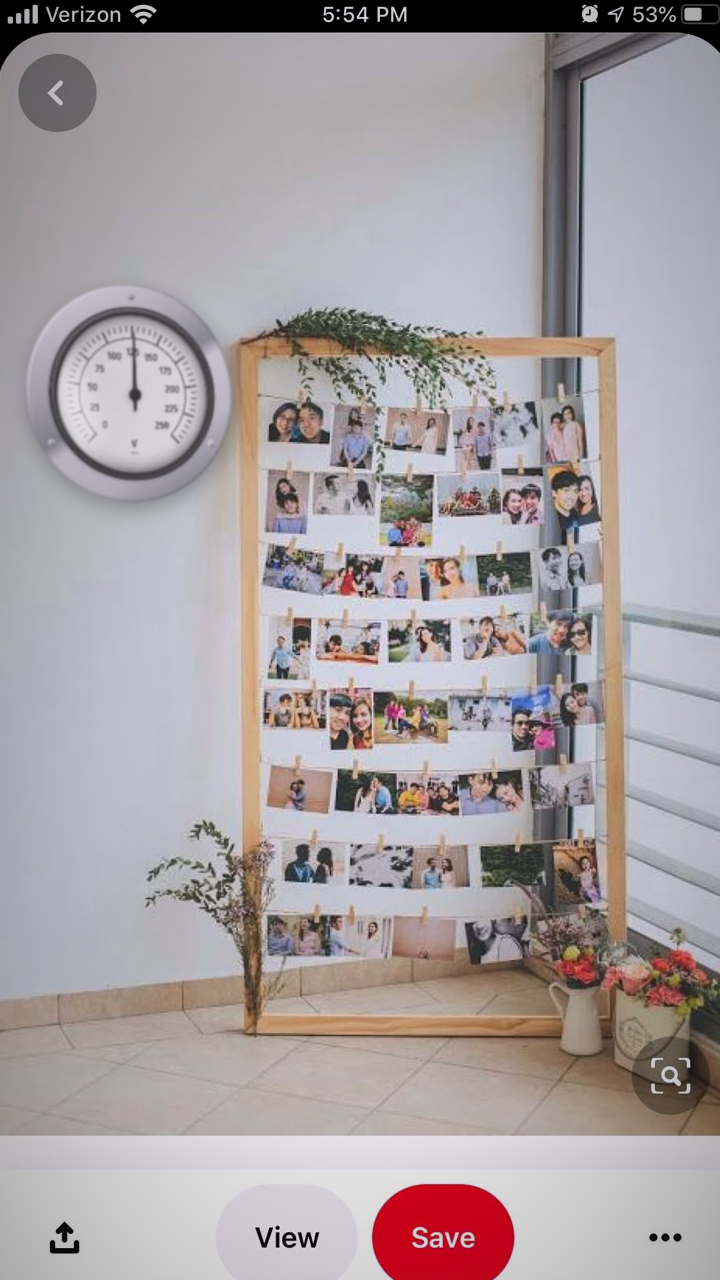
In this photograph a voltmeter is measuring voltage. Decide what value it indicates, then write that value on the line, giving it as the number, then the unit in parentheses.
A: 125 (V)
